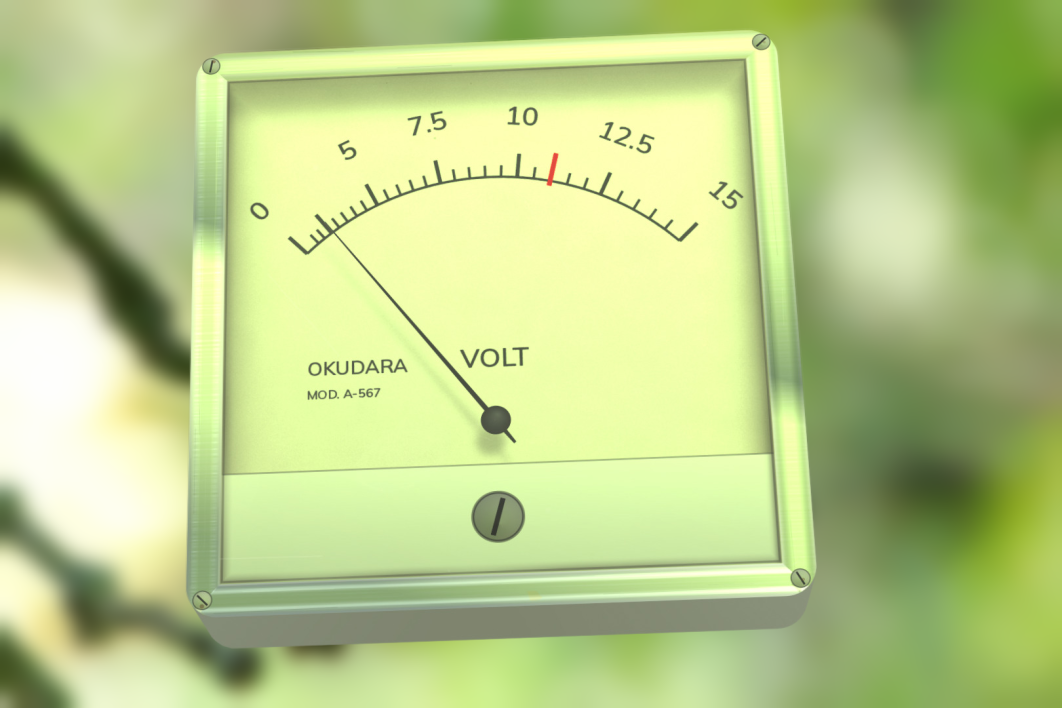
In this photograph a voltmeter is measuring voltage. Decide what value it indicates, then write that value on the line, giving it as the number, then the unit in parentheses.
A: 2.5 (V)
